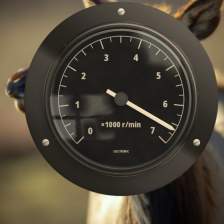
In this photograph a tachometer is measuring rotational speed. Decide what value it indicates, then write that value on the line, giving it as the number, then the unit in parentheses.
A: 6625 (rpm)
